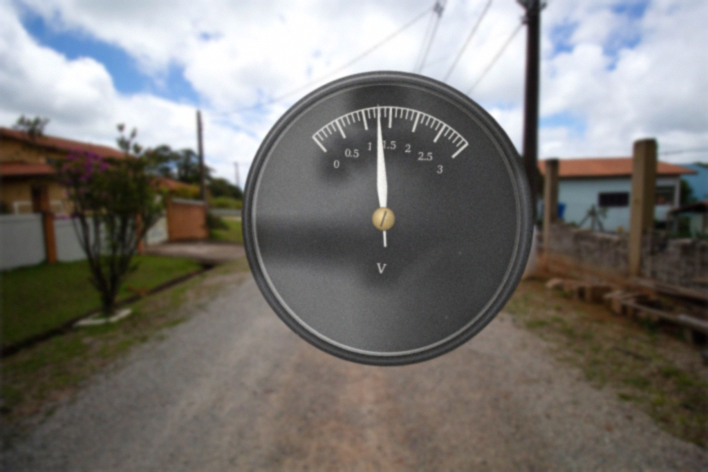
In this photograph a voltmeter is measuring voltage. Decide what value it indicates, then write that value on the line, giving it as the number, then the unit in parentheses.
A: 1.3 (V)
